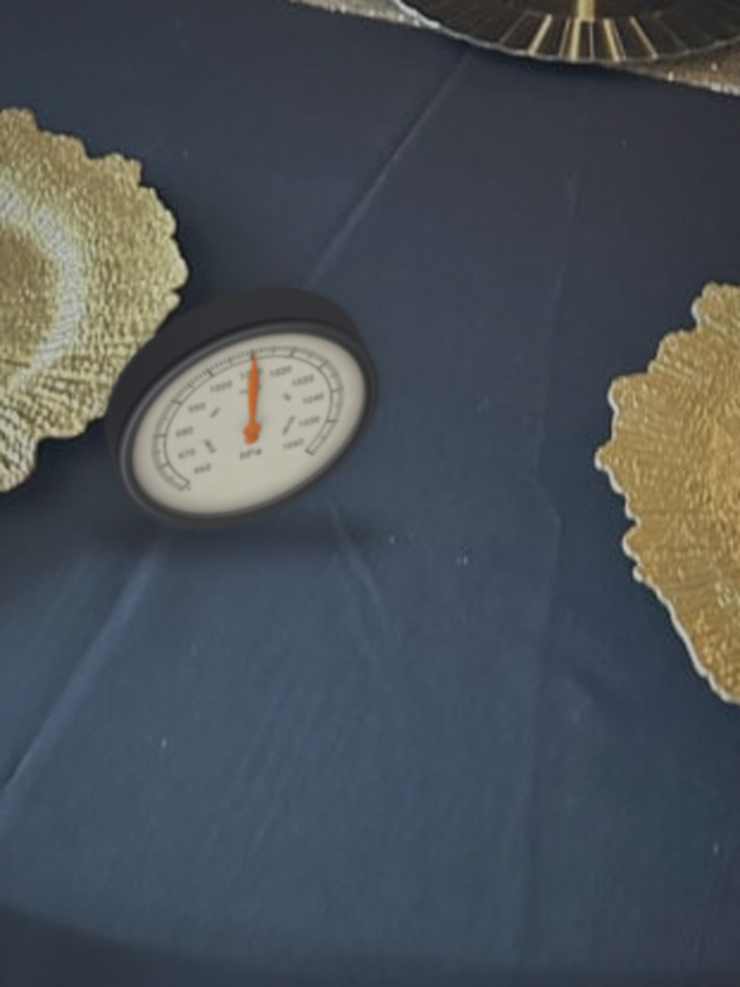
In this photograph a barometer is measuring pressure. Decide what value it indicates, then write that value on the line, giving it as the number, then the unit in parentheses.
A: 1010 (hPa)
